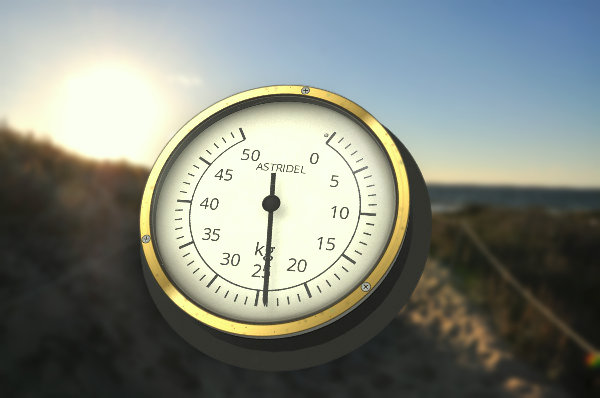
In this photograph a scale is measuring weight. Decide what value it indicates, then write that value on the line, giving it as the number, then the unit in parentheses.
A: 24 (kg)
